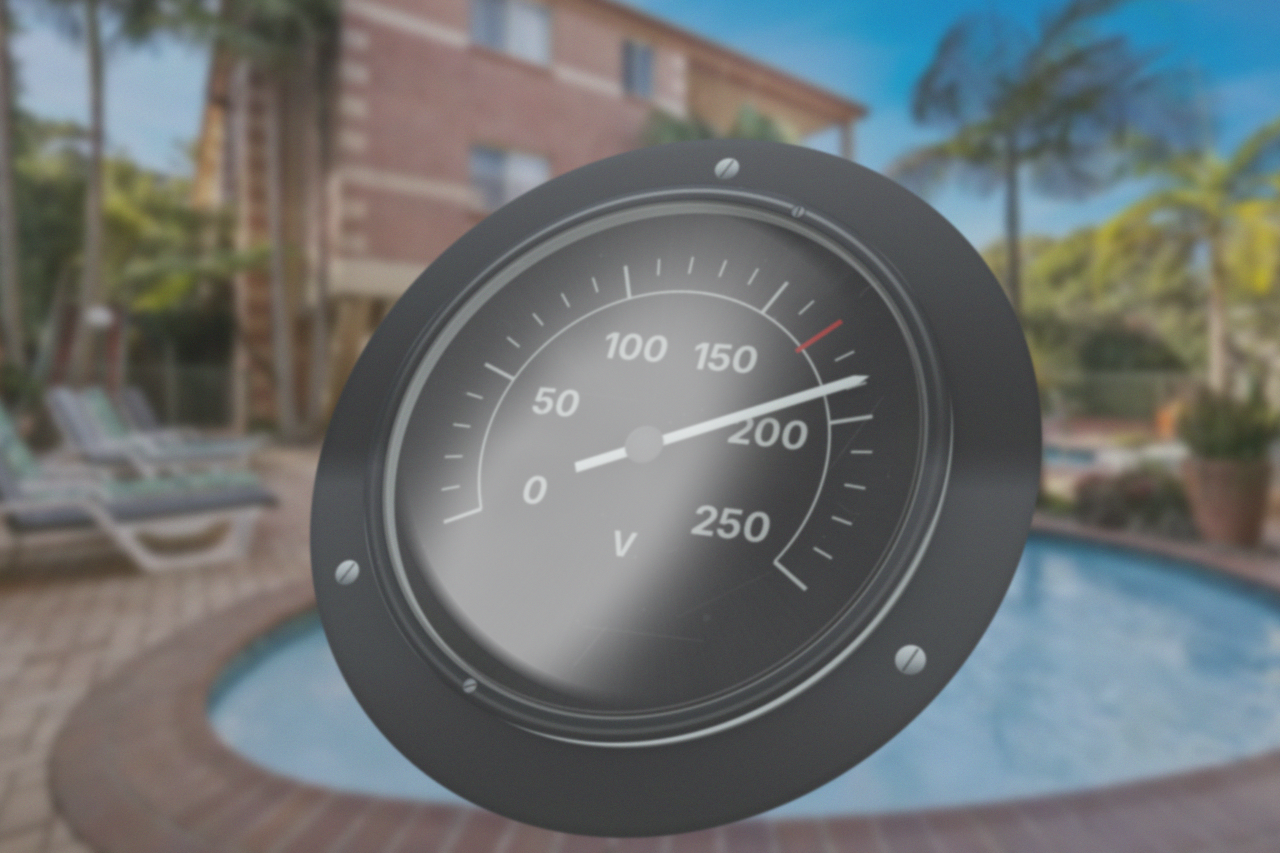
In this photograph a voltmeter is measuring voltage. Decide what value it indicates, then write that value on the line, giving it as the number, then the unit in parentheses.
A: 190 (V)
